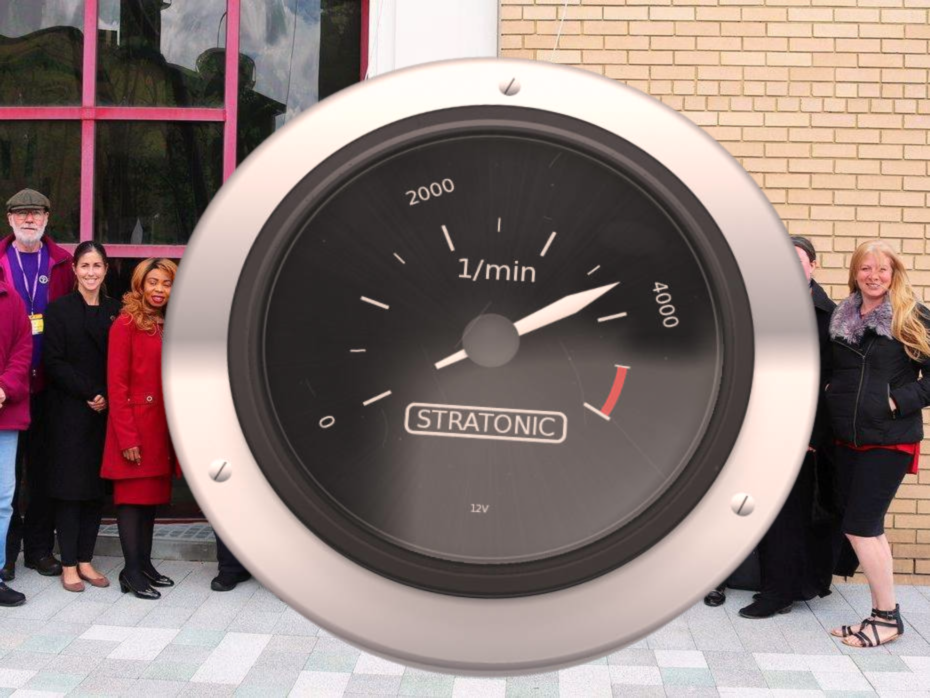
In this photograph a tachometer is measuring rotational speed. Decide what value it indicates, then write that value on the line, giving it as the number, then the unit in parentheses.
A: 3750 (rpm)
